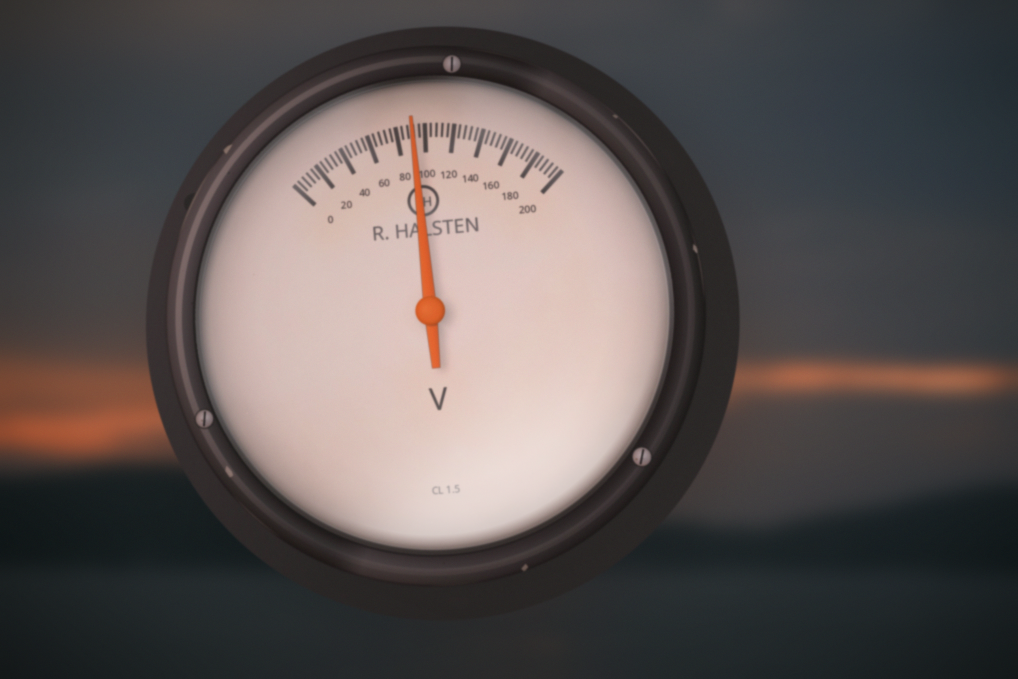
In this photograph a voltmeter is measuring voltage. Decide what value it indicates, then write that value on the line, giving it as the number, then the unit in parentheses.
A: 92 (V)
